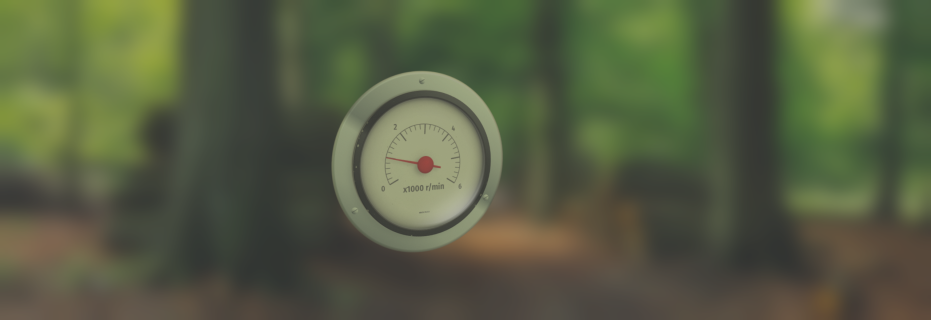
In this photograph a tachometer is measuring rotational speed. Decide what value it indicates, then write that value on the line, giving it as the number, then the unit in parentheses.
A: 1000 (rpm)
